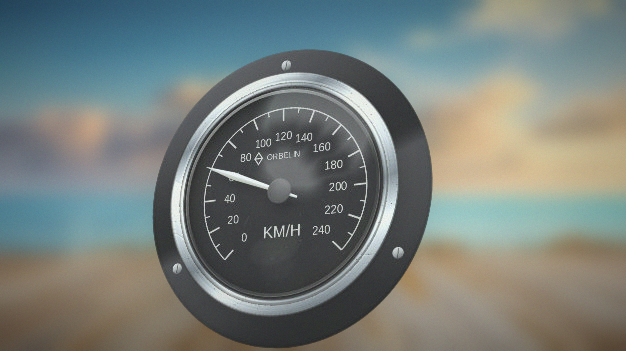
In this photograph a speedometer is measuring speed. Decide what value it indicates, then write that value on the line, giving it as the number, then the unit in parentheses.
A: 60 (km/h)
